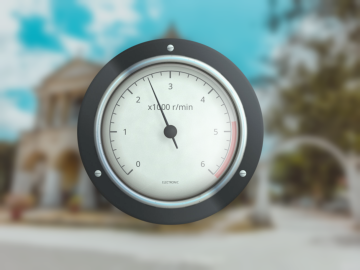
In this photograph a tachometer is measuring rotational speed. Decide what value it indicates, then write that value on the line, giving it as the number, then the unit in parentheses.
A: 2500 (rpm)
